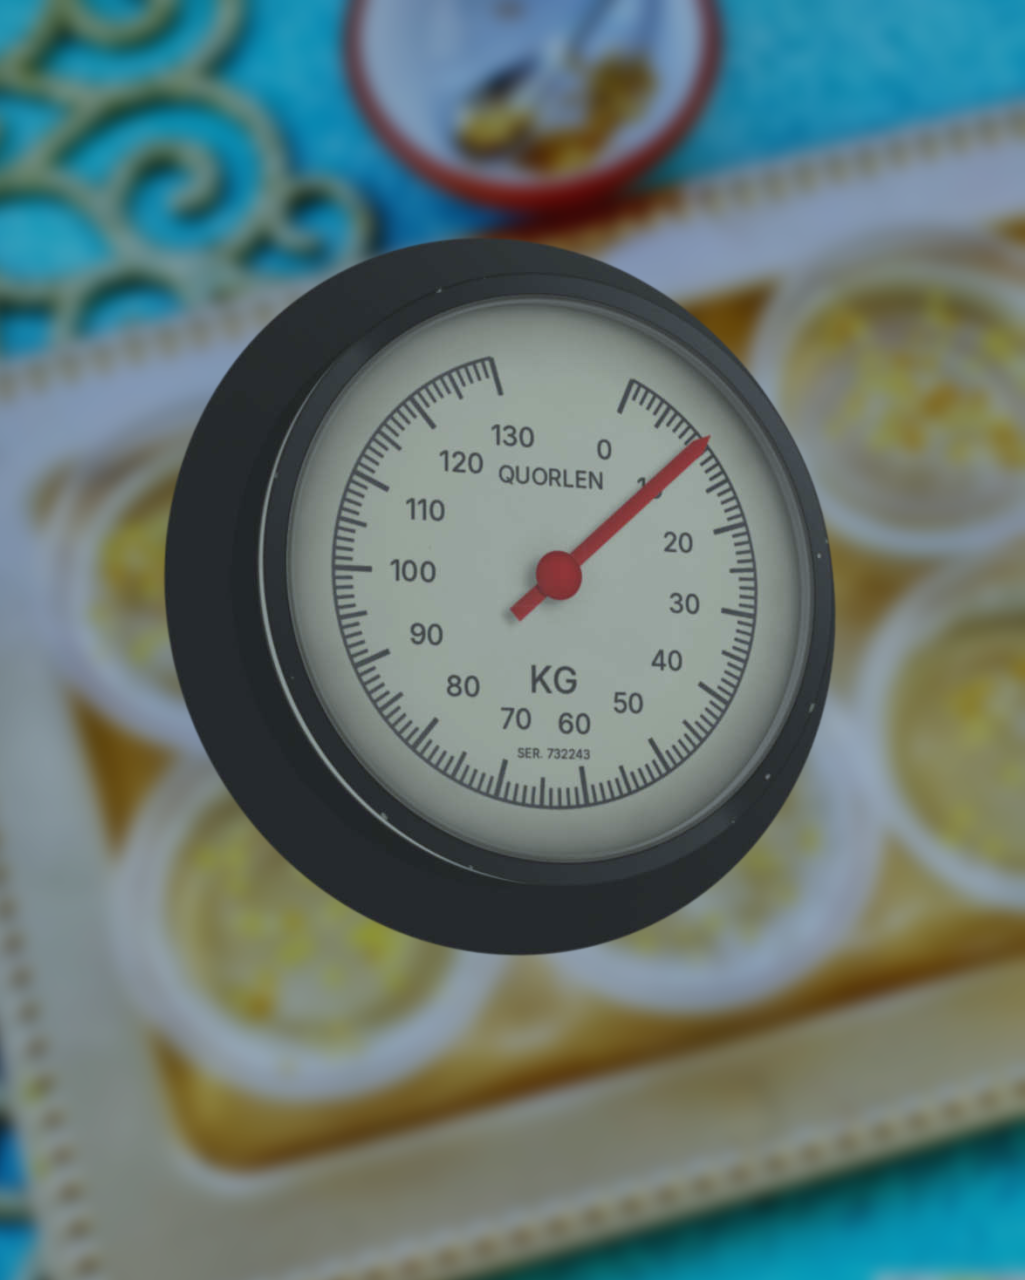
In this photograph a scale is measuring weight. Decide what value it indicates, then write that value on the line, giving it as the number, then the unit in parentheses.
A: 10 (kg)
